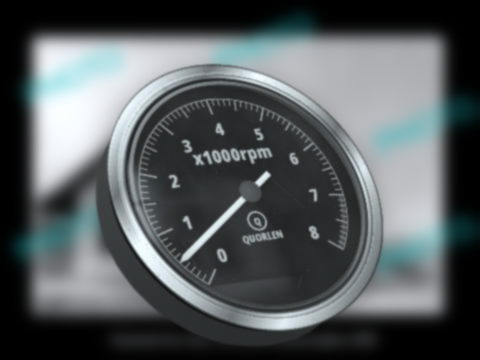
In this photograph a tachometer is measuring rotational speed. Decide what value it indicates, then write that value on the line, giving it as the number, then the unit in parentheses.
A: 500 (rpm)
